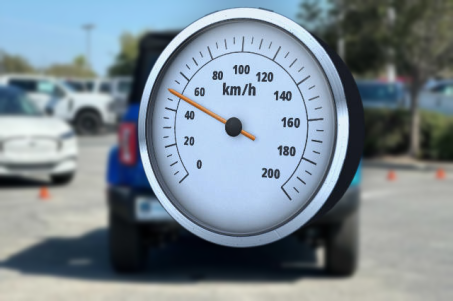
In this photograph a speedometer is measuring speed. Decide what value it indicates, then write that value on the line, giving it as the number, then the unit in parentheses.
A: 50 (km/h)
